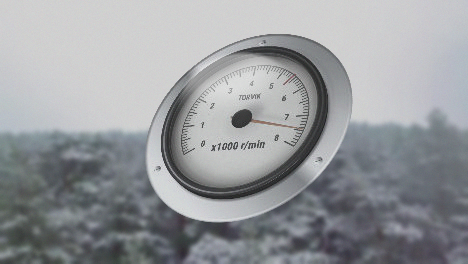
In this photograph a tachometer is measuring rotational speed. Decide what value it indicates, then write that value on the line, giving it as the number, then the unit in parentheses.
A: 7500 (rpm)
